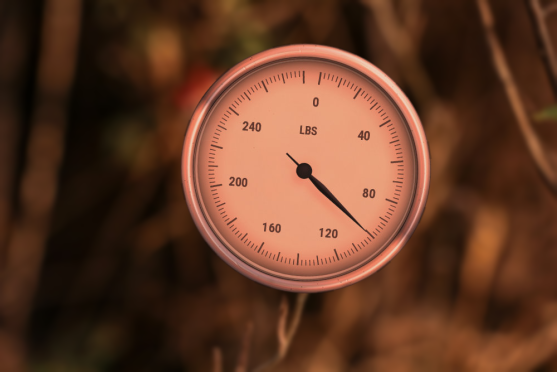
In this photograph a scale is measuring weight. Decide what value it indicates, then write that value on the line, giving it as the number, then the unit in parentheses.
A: 100 (lb)
